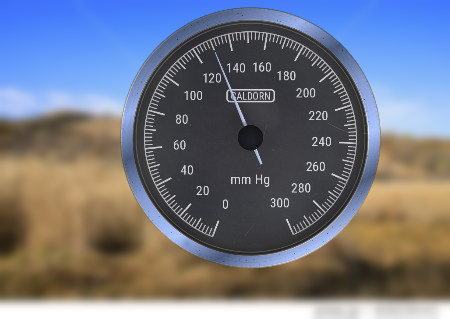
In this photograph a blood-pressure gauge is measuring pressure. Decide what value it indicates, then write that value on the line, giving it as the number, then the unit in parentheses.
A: 130 (mmHg)
